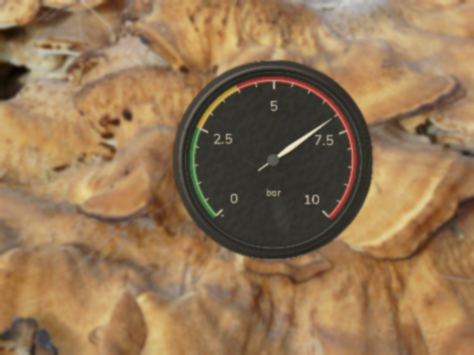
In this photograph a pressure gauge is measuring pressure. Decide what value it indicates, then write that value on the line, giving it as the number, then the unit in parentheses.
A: 7 (bar)
